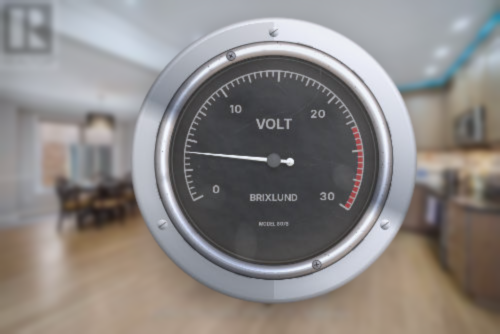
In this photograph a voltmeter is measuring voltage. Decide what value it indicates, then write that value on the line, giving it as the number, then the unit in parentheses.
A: 4 (V)
